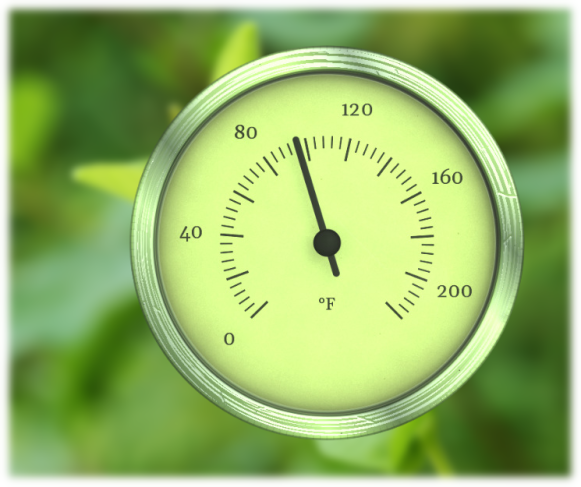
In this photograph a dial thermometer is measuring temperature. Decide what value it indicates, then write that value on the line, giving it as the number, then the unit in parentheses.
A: 96 (°F)
